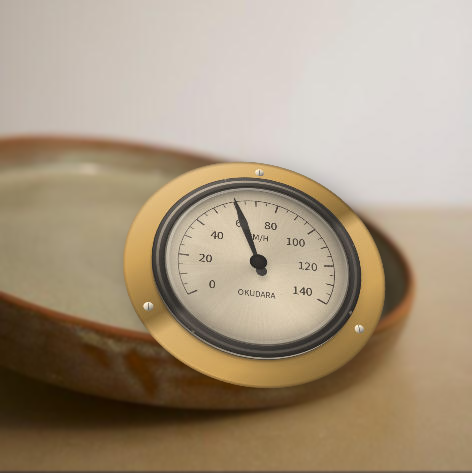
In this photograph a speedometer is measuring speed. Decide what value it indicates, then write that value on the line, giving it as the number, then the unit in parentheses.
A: 60 (km/h)
